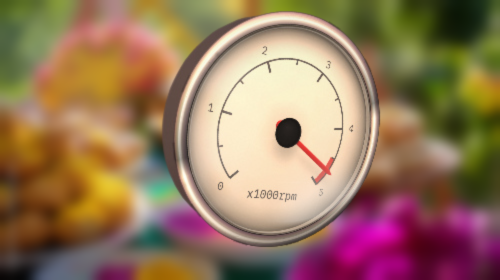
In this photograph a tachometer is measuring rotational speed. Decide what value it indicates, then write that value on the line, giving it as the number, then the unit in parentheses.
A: 4750 (rpm)
